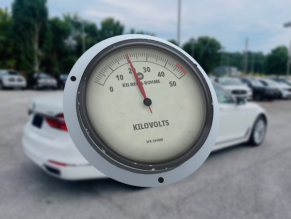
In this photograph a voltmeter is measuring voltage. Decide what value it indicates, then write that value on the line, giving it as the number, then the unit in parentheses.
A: 20 (kV)
